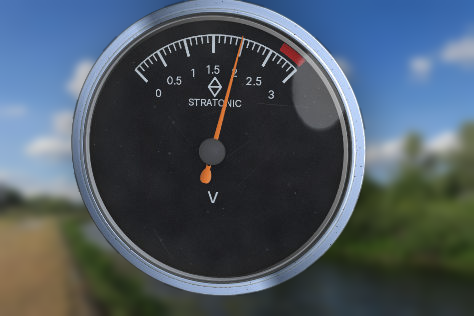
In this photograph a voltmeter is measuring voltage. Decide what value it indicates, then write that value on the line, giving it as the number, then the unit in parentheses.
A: 2 (V)
